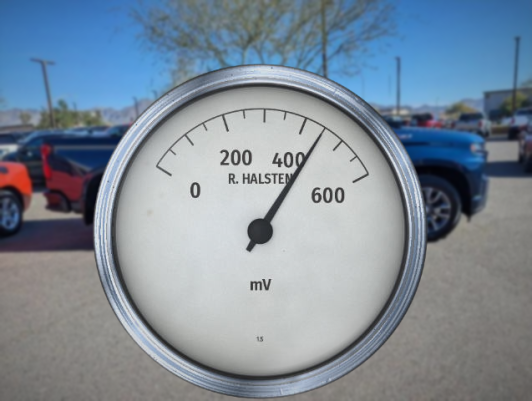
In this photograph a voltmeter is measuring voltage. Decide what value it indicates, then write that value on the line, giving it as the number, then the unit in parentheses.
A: 450 (mV)
